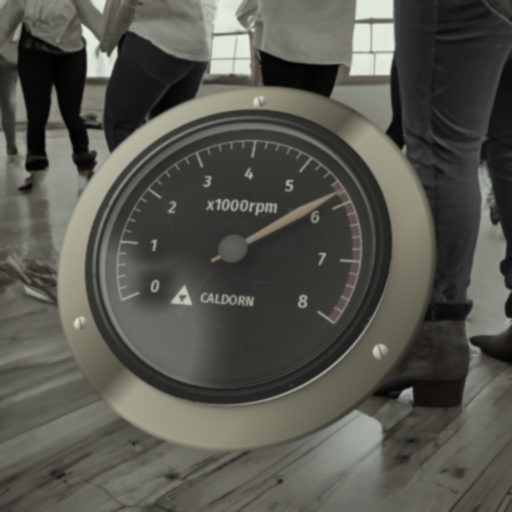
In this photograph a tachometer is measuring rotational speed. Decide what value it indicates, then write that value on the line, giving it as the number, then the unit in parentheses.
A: 5800 (rpm)
